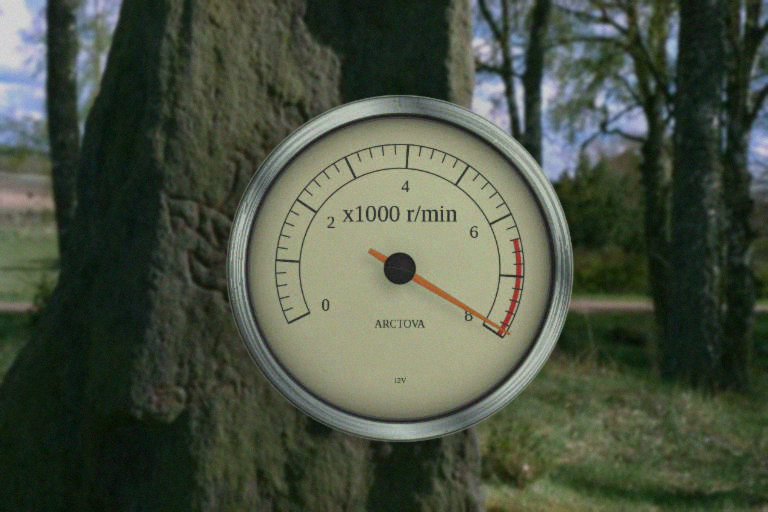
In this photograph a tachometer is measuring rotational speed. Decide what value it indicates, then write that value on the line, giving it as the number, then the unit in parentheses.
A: 7900 (rpm)
